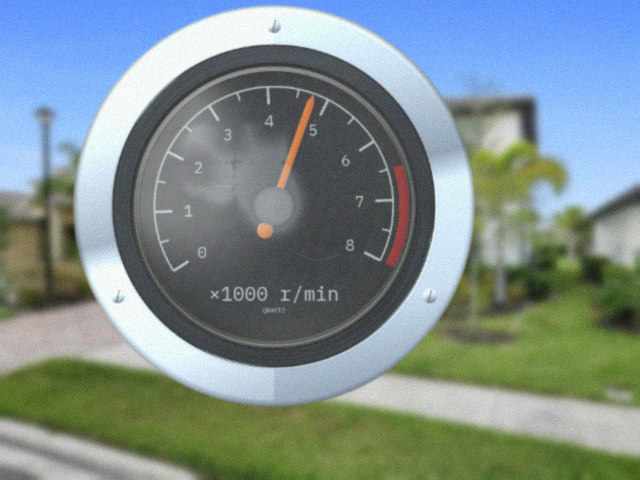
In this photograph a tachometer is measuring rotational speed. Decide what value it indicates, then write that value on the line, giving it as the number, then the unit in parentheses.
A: 4750 (rpm)
